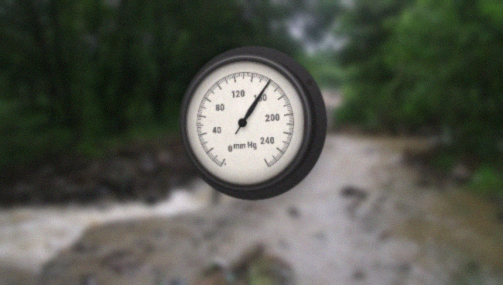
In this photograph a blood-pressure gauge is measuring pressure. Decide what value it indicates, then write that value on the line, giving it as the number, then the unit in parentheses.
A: 160 (mmHg)
